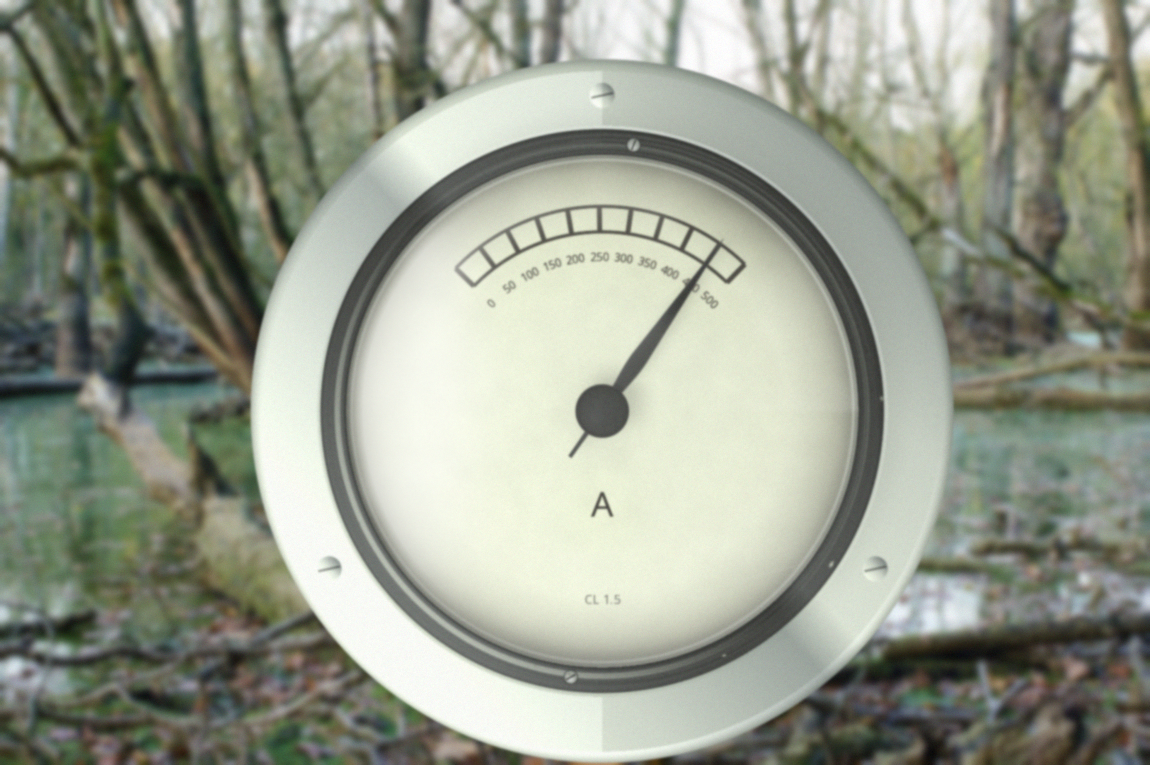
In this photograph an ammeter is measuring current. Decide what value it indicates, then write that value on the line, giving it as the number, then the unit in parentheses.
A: 450 (A)
